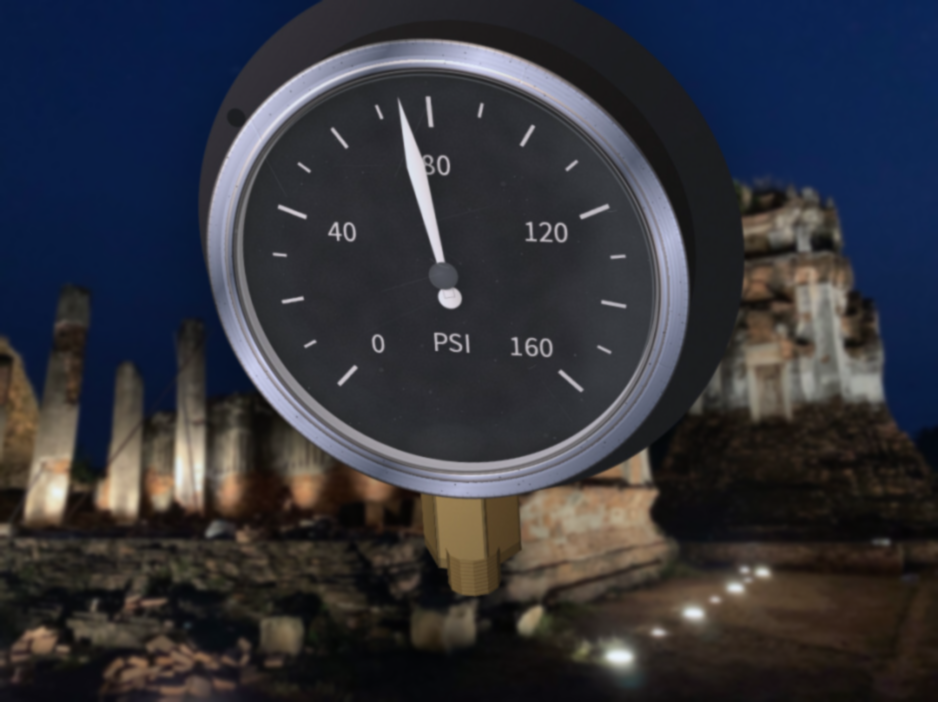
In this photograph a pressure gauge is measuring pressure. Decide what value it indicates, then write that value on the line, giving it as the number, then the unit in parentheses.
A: 75 (psi)
